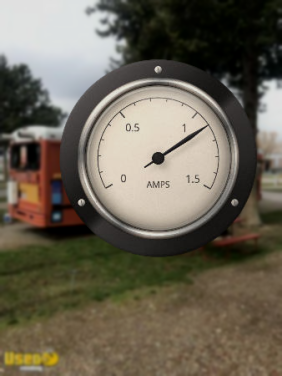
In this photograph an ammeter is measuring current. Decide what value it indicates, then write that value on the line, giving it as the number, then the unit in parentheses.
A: 1.1 (A)
